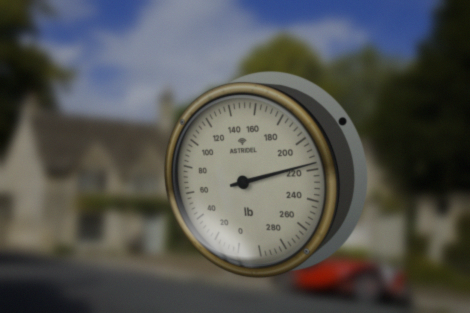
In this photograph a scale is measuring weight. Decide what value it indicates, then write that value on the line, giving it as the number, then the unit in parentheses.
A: 216 (lb)
